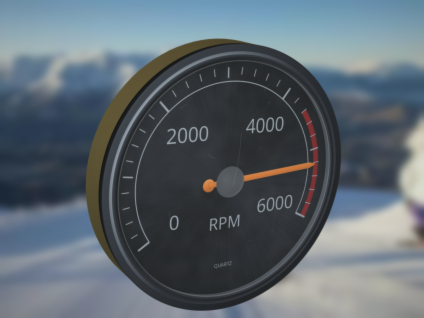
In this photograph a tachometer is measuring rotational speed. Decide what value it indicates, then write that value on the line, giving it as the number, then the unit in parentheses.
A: 5200 (rpm)
